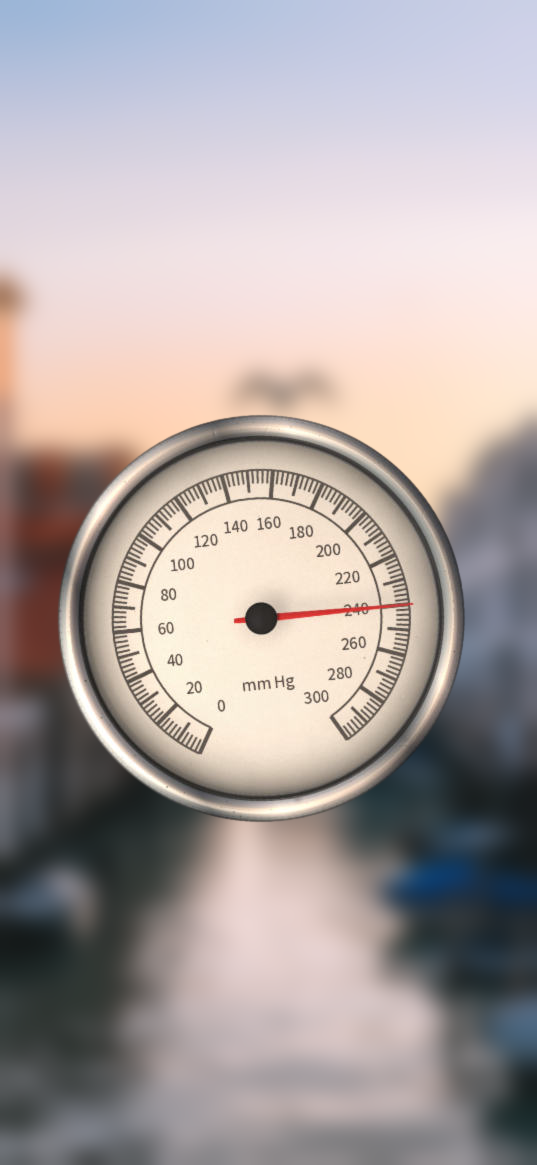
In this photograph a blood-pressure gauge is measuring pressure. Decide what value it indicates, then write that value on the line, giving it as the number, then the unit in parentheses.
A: 240 (mmHg)
